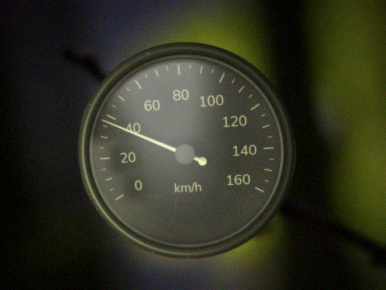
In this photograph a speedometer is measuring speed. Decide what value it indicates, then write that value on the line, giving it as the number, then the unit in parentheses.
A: 37.5 (km/h)
